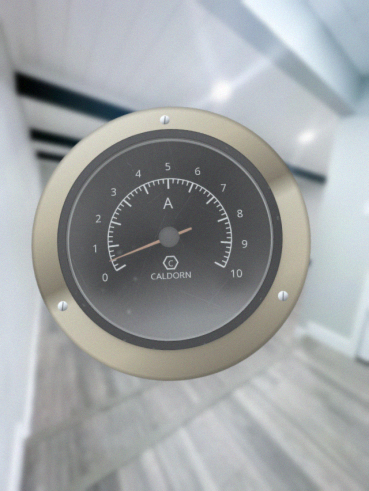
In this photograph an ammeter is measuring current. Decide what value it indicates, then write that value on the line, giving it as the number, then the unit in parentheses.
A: 0.4 (A)
